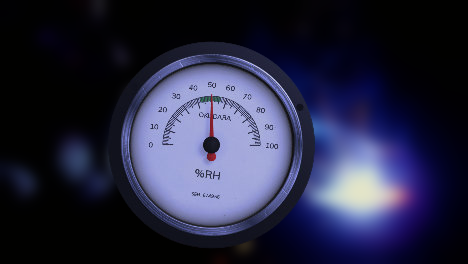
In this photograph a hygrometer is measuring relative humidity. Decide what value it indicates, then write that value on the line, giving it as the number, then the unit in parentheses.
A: 50 (%)
